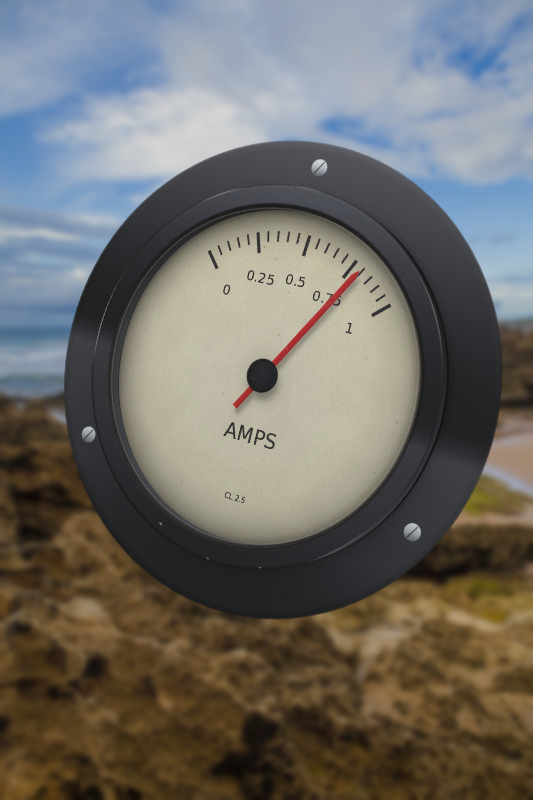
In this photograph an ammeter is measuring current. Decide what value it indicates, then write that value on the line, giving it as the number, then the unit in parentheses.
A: 0.8 (A)
